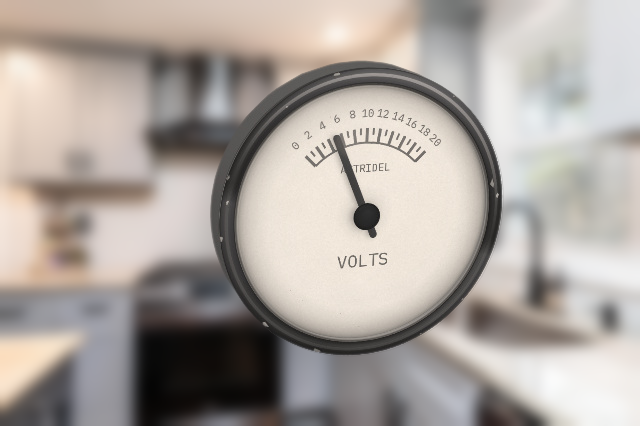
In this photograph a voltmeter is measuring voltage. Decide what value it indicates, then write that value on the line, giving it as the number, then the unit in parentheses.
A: 5 (V)
